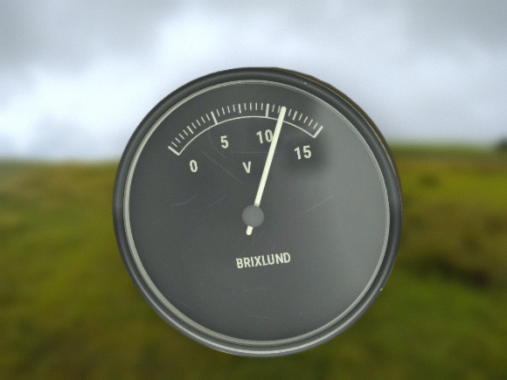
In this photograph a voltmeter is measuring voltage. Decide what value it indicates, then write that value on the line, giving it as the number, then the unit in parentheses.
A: 11.5 (V)
